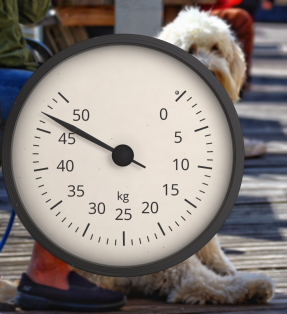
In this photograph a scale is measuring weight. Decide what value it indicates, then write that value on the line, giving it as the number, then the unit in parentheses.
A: 47 (kg)
